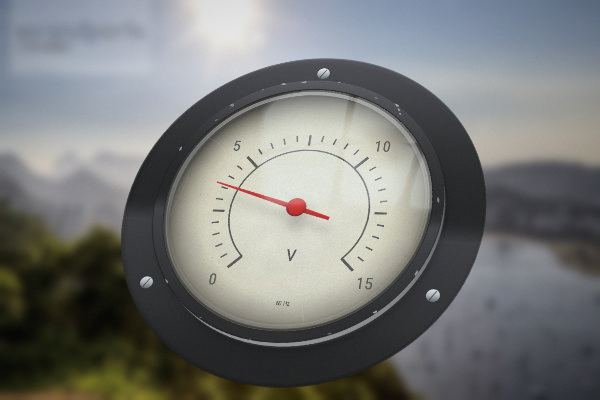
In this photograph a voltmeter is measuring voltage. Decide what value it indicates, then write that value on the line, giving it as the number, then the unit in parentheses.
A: 3.5 (V)
